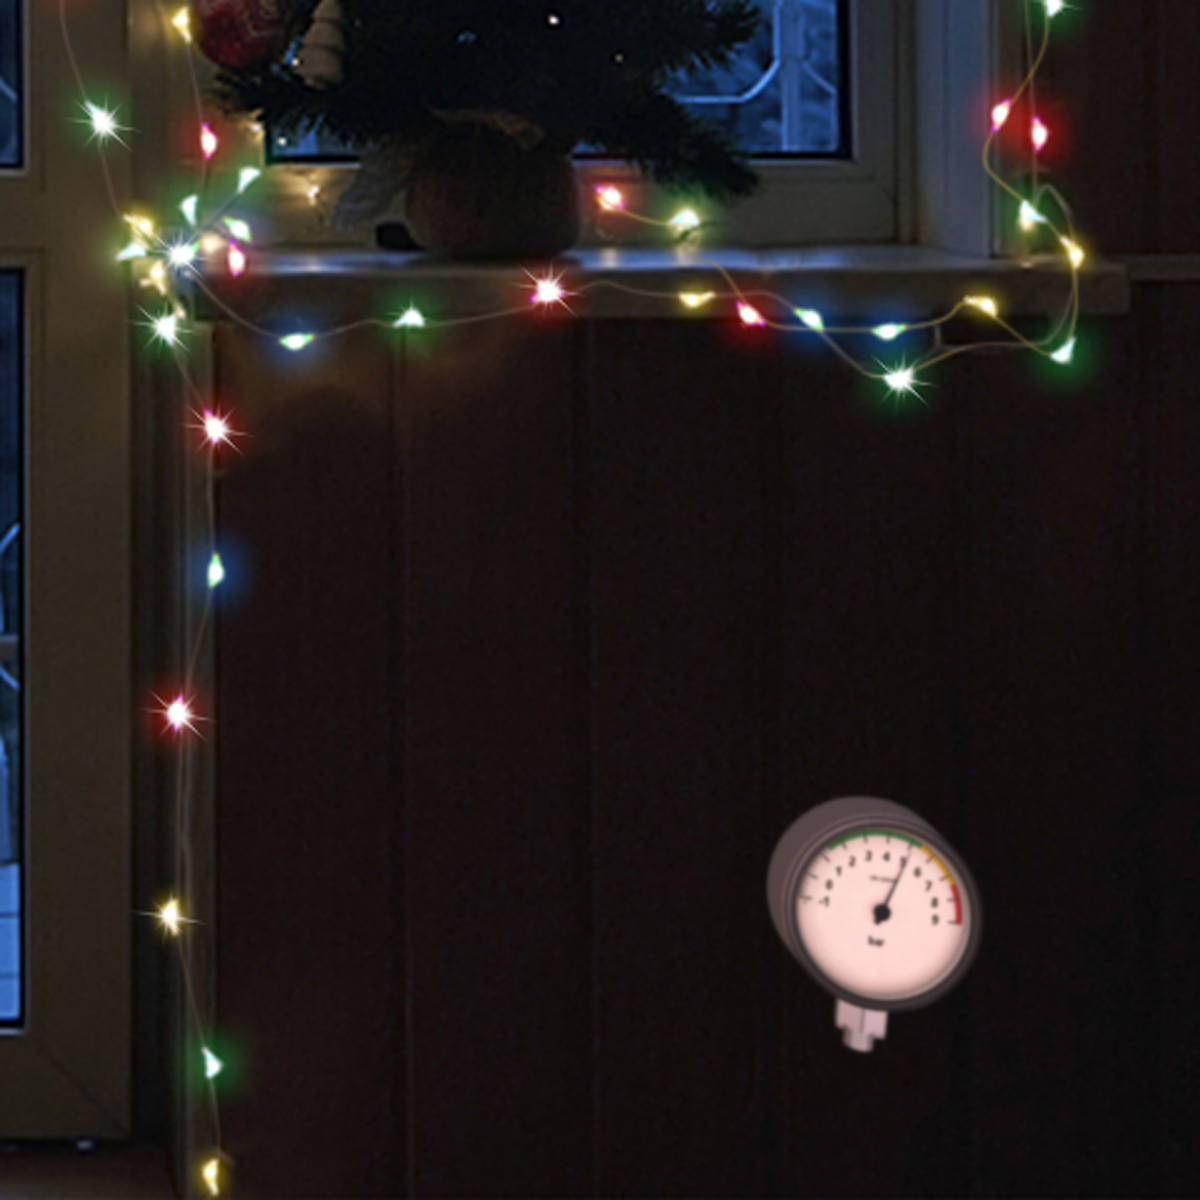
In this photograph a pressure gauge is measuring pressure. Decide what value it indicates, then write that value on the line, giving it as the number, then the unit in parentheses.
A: 5 (bar)
